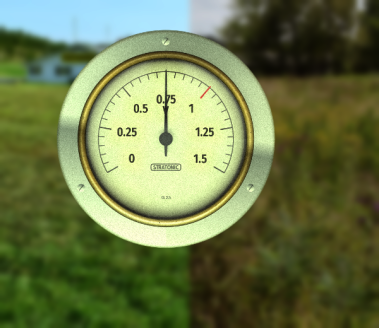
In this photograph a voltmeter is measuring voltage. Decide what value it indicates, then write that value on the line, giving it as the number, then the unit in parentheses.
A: 0.75 (V)
